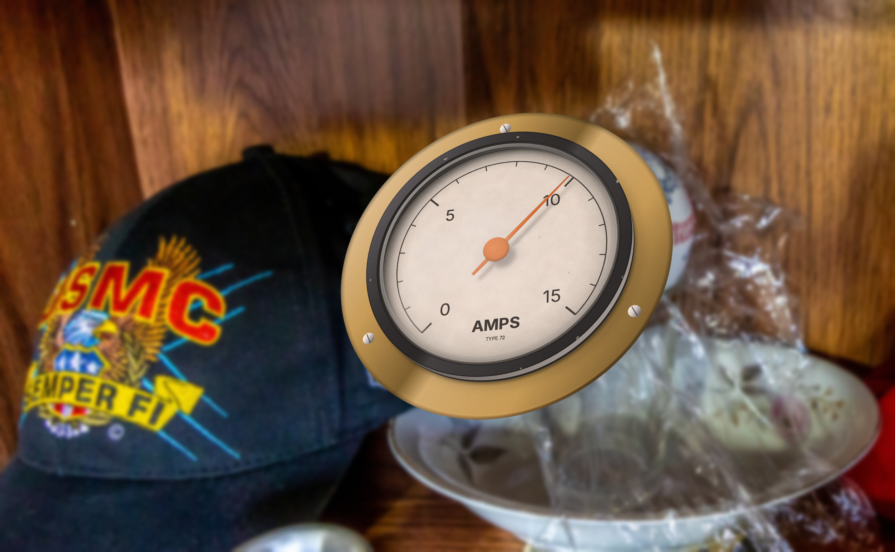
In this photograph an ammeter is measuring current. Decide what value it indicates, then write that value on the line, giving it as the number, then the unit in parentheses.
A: 10 (A)
